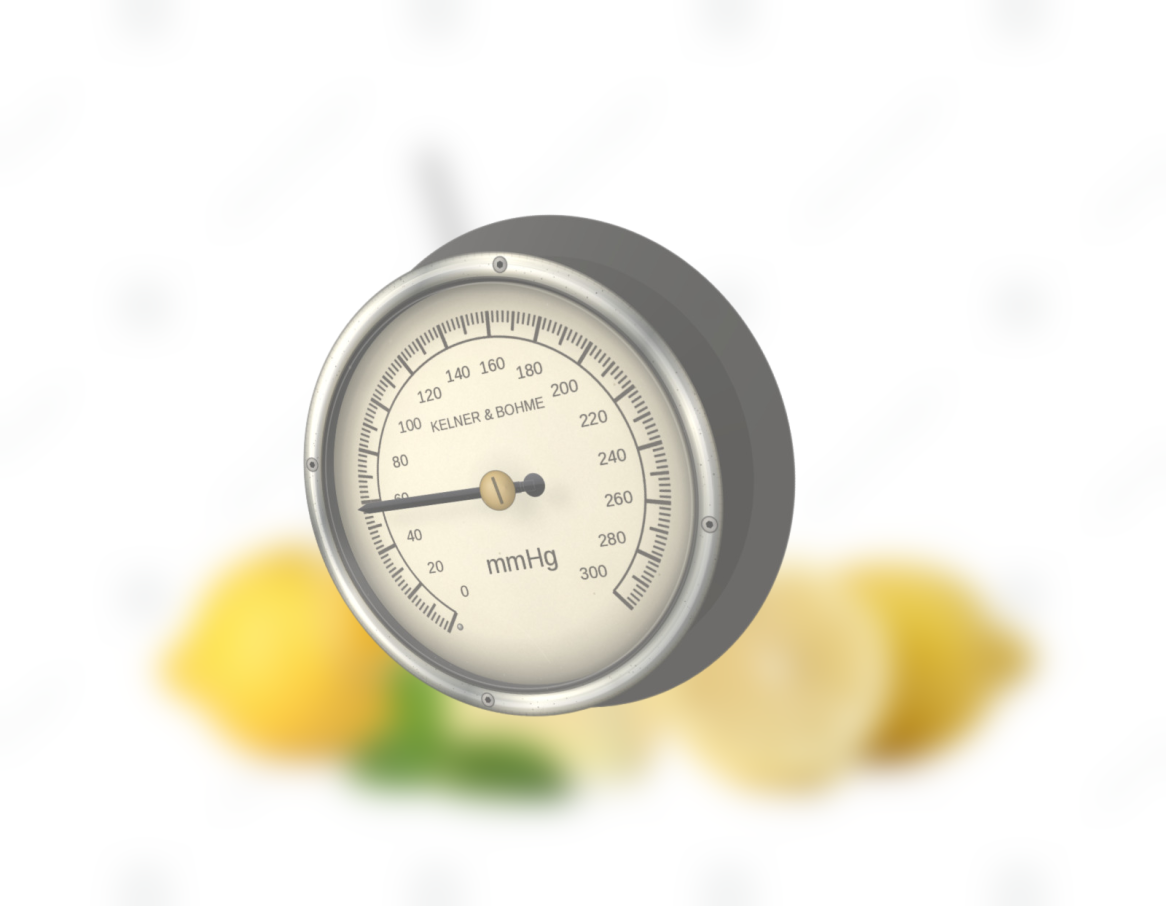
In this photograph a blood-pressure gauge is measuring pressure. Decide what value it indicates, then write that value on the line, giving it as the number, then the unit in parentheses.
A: 58 (mmHg)
